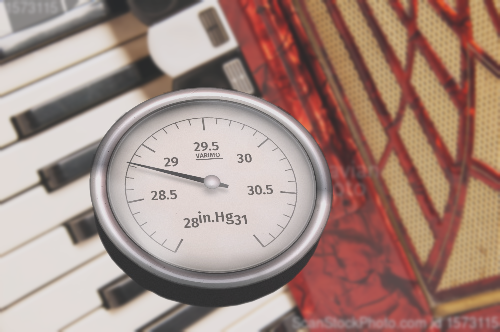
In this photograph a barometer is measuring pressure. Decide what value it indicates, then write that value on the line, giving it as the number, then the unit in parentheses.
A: 28.8 (inHg)
